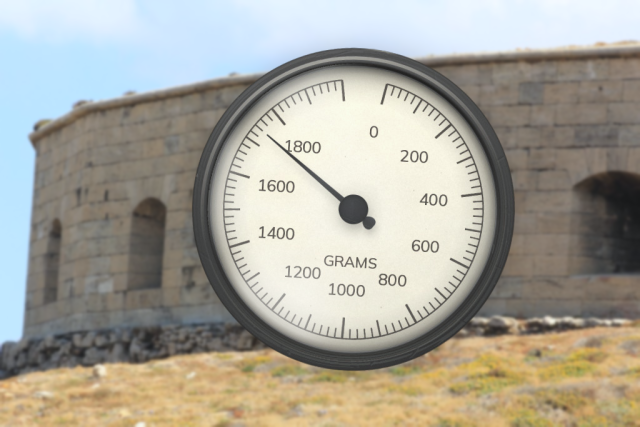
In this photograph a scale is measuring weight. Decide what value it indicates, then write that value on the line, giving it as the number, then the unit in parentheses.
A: 1740 (g)
